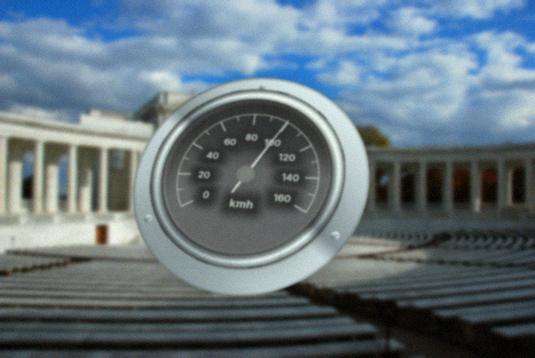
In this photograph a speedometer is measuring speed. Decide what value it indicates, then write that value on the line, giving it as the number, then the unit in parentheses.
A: 100 (km/h)
